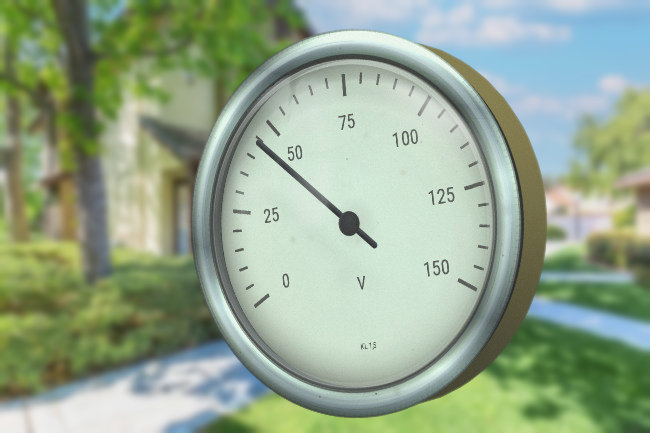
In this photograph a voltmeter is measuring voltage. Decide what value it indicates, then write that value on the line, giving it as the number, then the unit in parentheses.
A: 45 (V)
